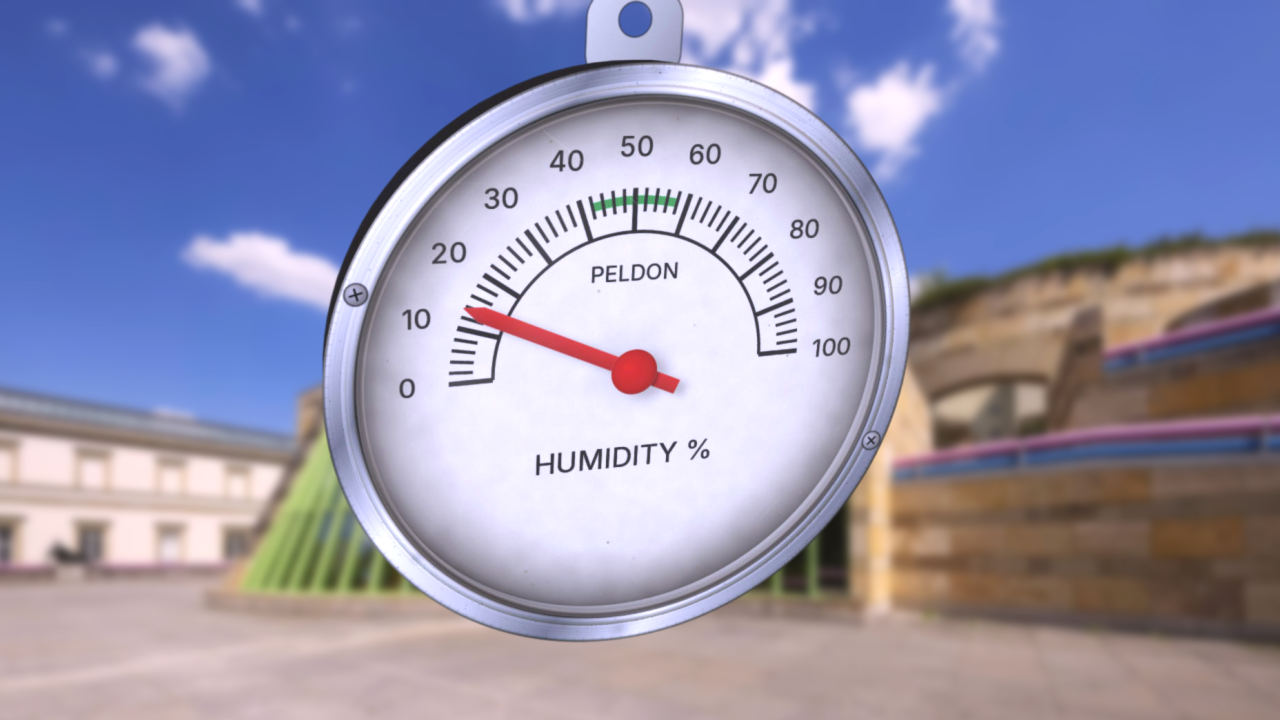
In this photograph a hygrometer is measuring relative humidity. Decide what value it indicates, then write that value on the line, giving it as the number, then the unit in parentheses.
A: 14 (%)
